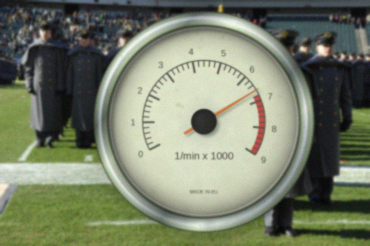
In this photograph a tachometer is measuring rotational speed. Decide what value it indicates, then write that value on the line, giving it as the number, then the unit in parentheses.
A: 6600 (rpm)
